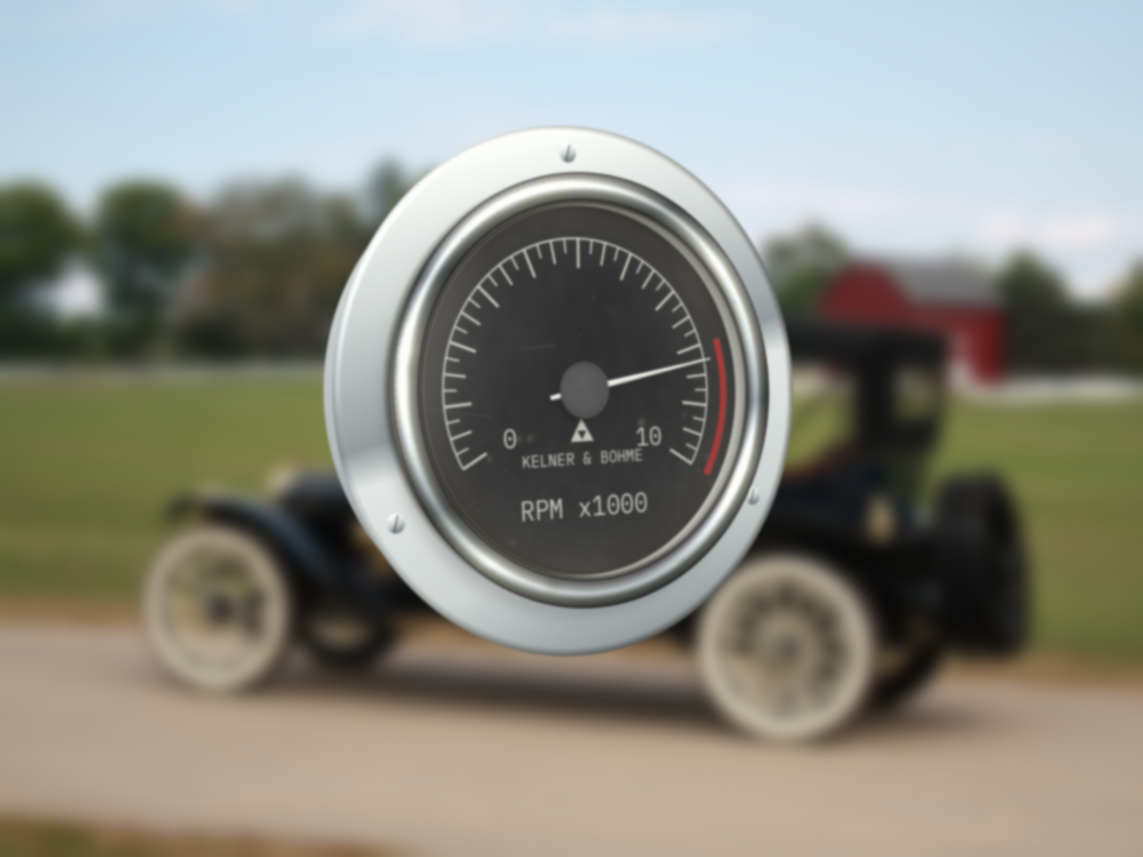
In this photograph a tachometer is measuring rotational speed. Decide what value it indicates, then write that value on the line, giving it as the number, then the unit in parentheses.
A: 8250 (rpm)
